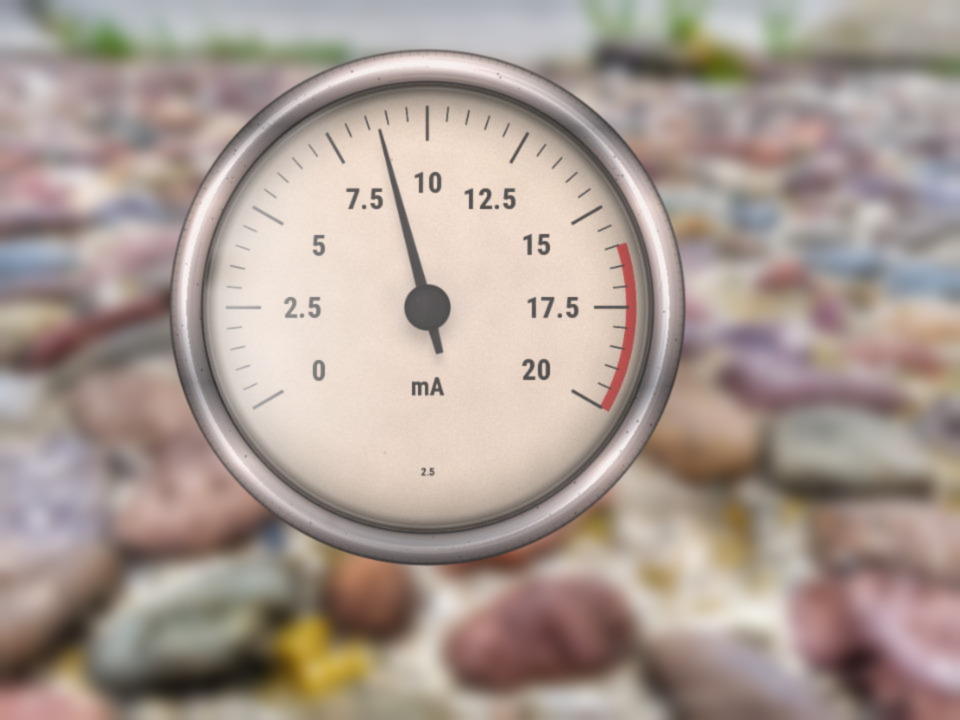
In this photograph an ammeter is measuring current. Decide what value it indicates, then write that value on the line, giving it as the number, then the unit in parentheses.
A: 8.75 (mA)
